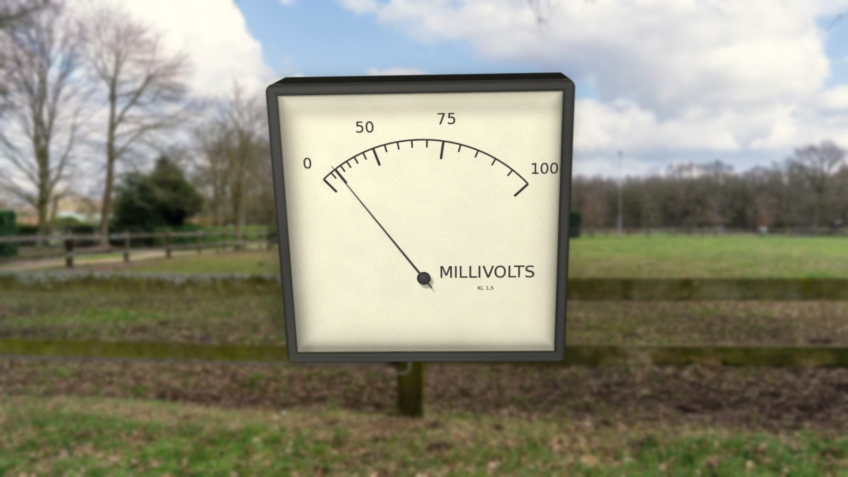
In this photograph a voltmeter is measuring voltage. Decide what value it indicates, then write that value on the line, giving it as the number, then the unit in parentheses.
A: 25 (mV)
